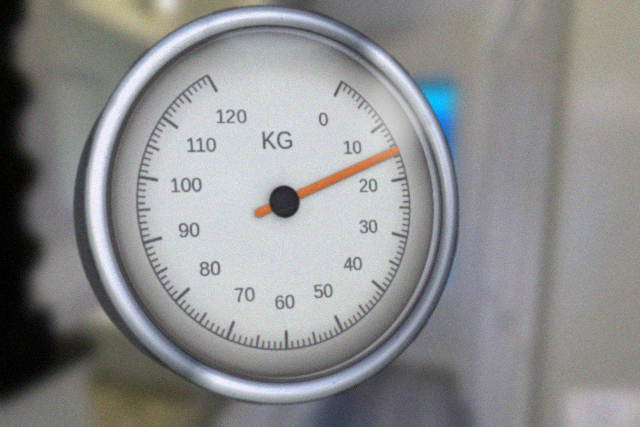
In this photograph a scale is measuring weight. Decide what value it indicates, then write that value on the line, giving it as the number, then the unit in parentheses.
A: 15 (kg)
